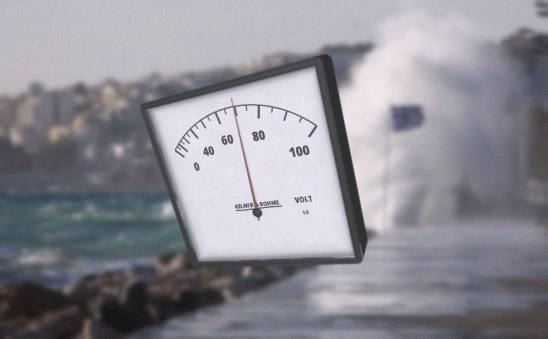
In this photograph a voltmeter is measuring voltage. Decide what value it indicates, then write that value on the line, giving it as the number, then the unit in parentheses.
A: 70 (V)
